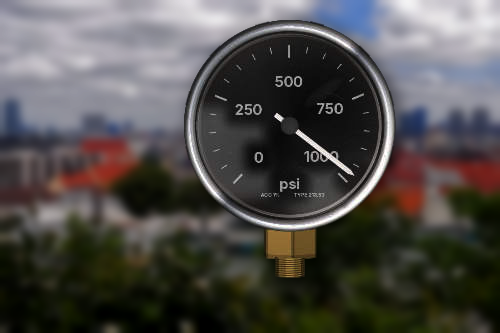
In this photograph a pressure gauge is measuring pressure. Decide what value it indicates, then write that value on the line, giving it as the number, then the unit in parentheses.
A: 975 (psi)
